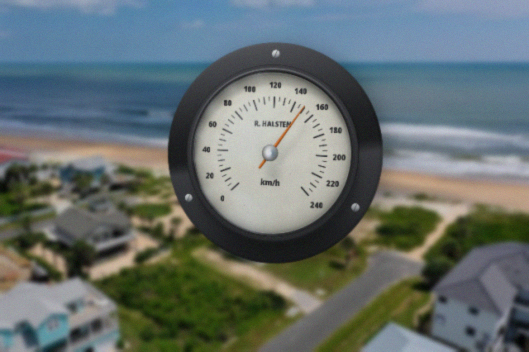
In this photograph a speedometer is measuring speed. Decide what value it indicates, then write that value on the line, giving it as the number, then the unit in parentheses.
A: 150 (km/h)
